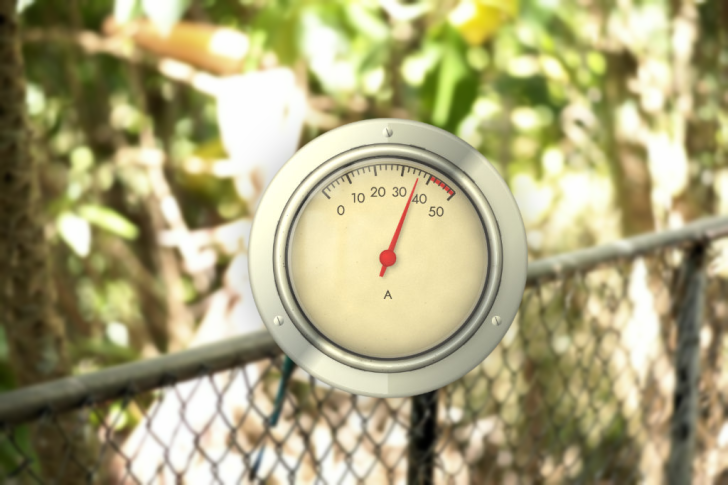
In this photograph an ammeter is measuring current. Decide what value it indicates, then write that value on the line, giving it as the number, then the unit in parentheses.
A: 36 (A)
